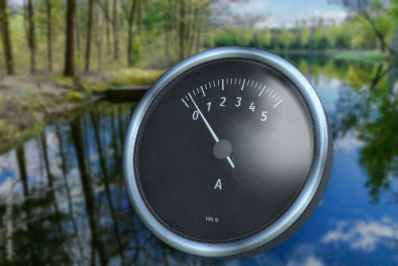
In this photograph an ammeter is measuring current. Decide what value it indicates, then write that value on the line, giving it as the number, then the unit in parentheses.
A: 0.4 (A)
